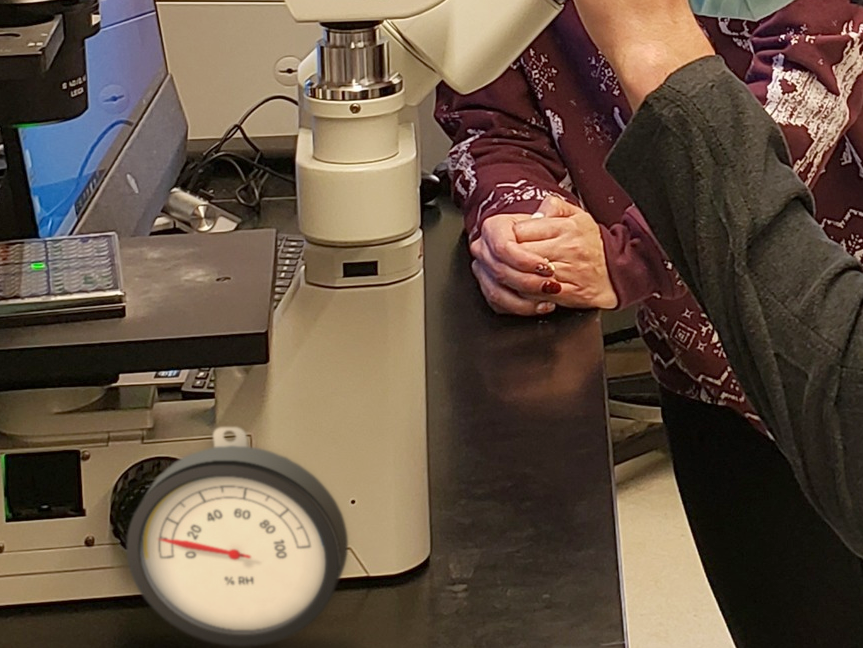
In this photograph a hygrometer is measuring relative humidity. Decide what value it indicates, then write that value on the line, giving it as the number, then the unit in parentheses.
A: 10 (%)
